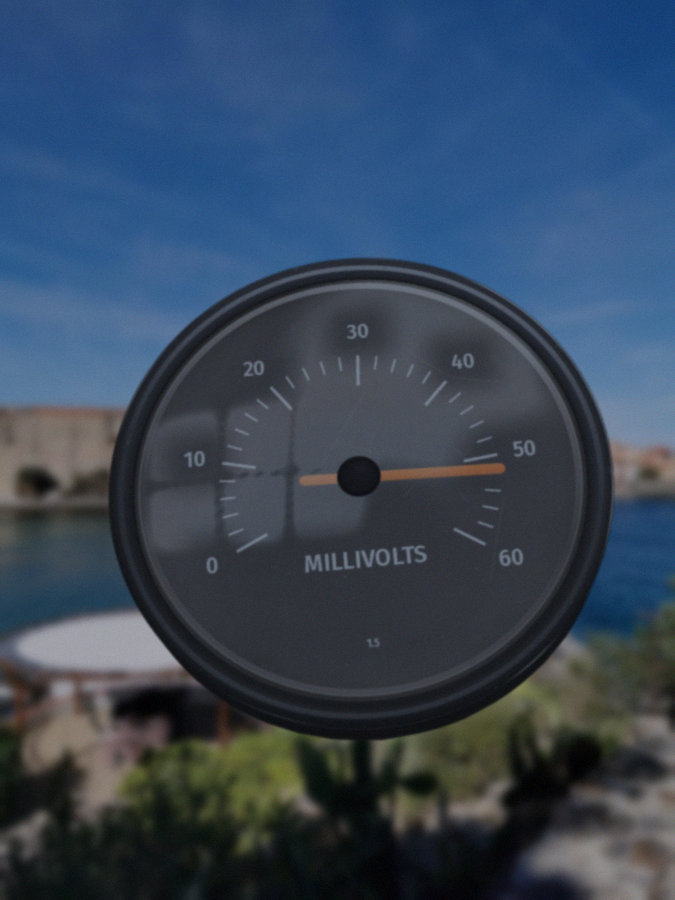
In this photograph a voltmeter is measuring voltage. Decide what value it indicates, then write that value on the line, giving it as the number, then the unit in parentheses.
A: 52 (mV)
